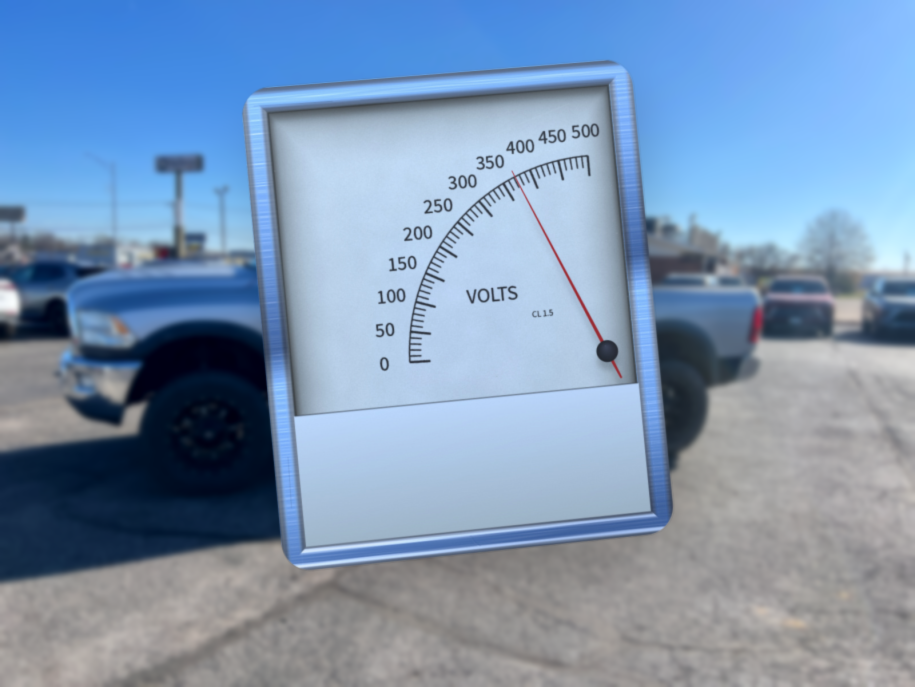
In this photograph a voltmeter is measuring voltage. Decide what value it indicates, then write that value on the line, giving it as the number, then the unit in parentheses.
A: 370 (V)
